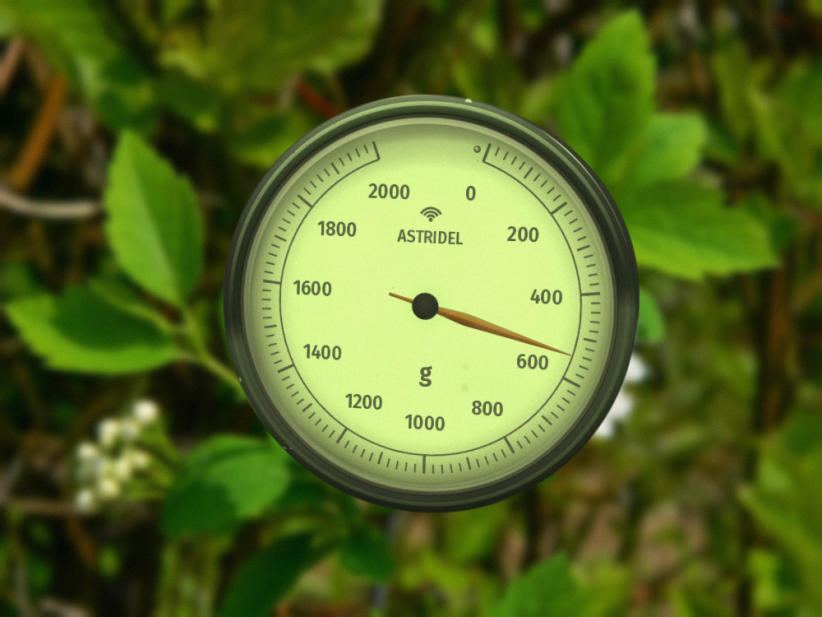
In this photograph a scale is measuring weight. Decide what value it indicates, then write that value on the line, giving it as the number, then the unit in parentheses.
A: 540 (g)
